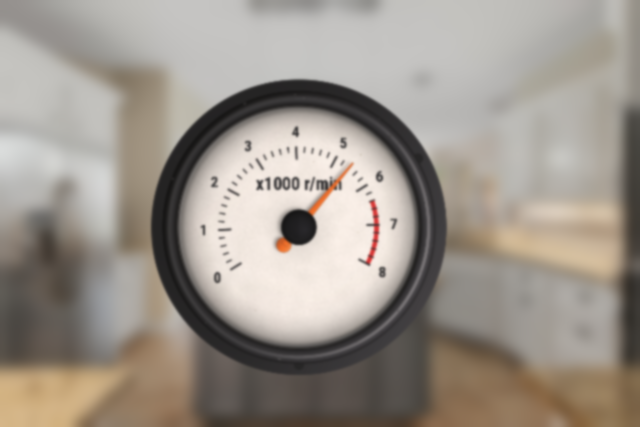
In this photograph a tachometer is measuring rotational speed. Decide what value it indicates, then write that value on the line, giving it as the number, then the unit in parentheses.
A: 5400 (rpm)
